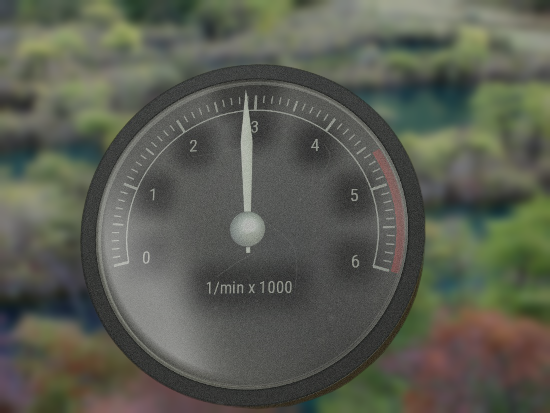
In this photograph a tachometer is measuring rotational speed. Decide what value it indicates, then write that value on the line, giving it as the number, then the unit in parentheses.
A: 2900 (rpm)
